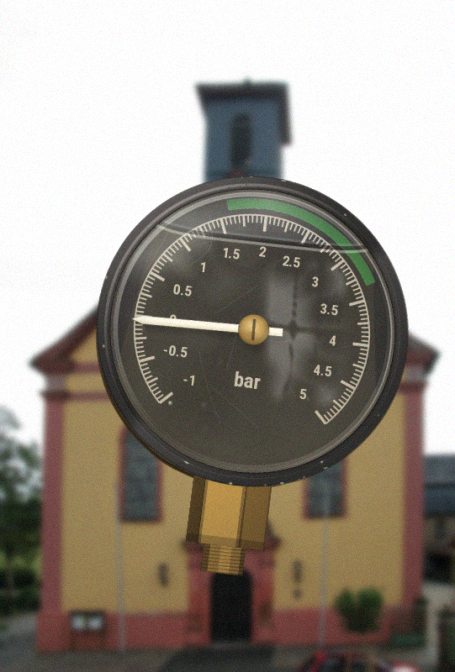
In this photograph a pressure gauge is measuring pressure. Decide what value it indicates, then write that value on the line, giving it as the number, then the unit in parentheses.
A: -0.05 (bar)
